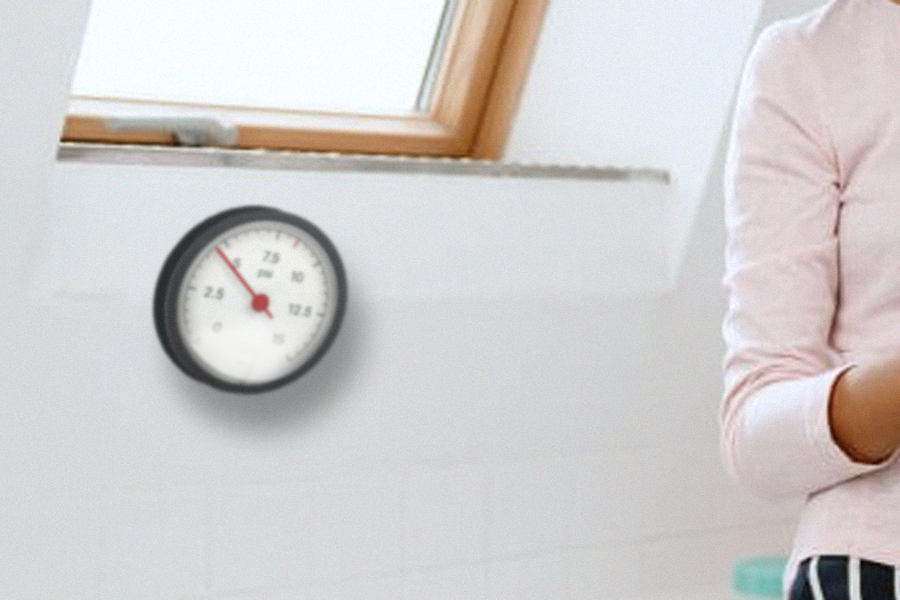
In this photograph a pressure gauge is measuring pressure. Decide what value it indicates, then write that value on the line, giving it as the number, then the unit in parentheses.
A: 4.5 (psi)
